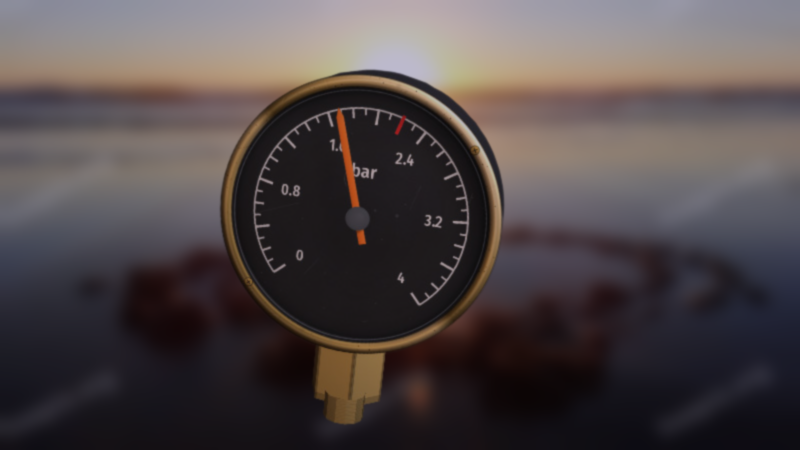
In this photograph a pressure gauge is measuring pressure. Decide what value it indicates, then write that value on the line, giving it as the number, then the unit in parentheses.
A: 1.7 (bar)
